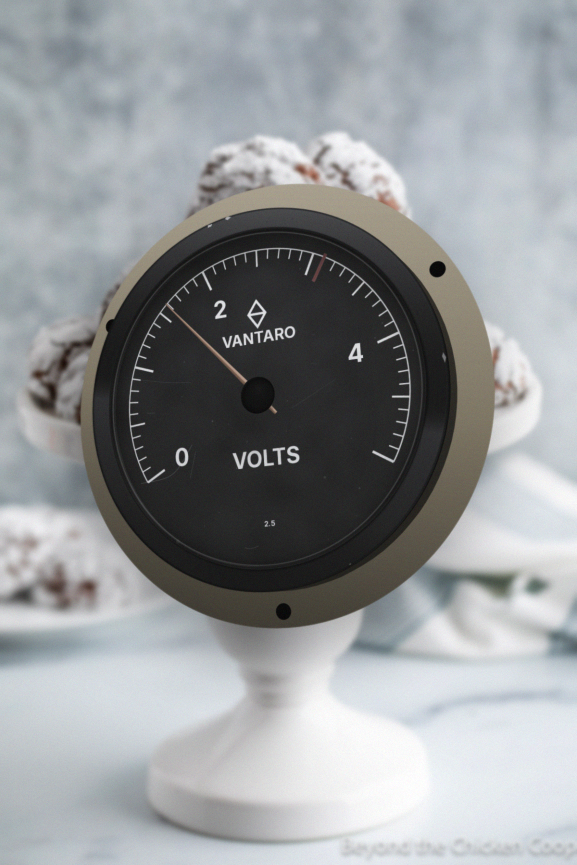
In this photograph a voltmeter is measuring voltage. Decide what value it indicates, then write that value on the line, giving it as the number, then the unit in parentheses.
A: 1.6 (V)
